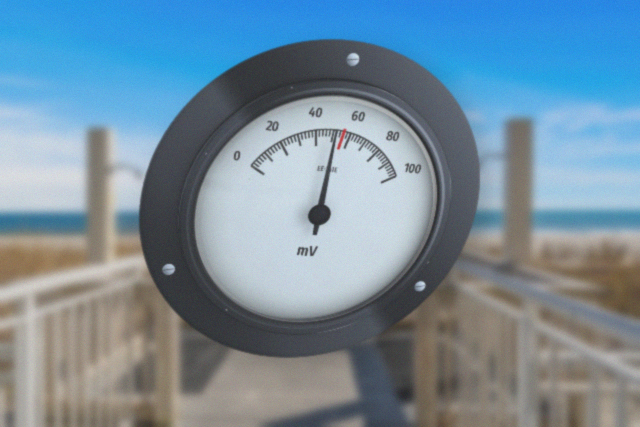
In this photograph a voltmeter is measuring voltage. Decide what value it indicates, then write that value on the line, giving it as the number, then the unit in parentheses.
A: 50 (mV)
